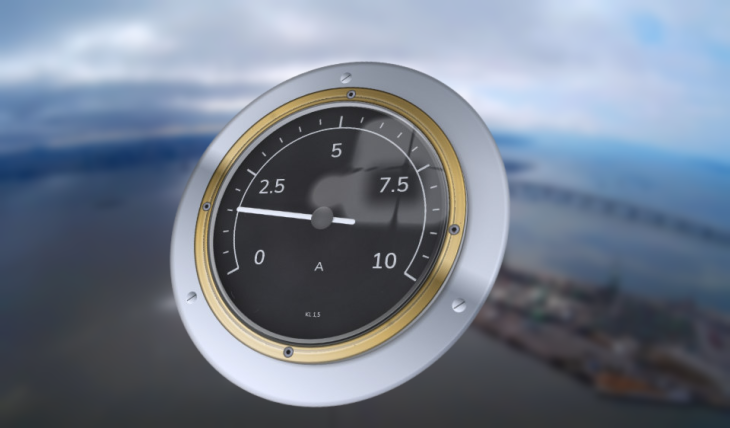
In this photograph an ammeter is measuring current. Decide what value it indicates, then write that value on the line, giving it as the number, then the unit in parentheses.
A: 1.5 (A)
